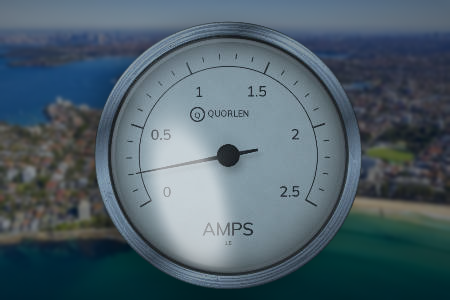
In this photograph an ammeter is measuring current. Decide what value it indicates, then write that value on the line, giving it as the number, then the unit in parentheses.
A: 0.2 (A)
